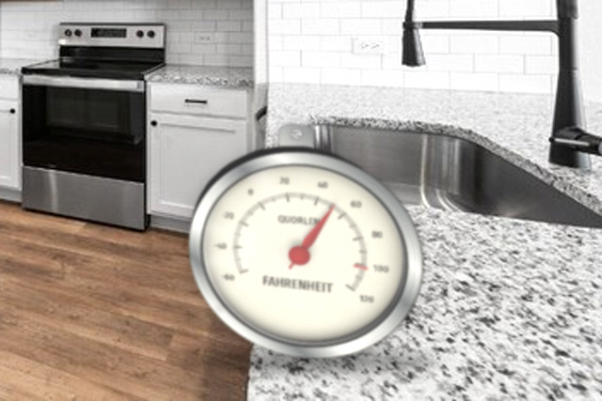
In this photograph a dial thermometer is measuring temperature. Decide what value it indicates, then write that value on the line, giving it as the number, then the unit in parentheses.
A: 50 (°F)
